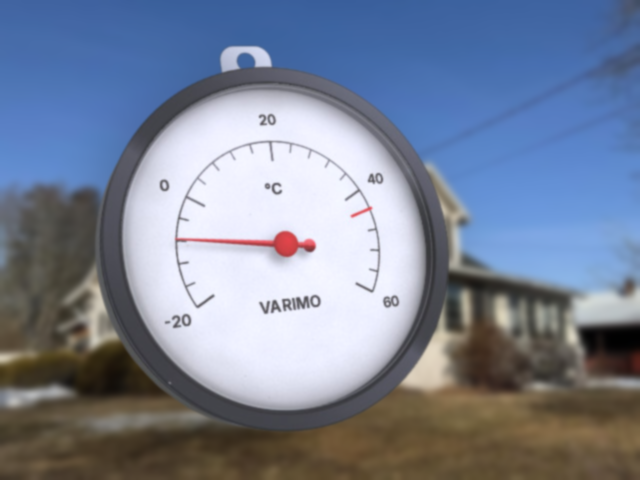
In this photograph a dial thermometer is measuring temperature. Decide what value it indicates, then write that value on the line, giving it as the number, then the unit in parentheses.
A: -8 (°C)
